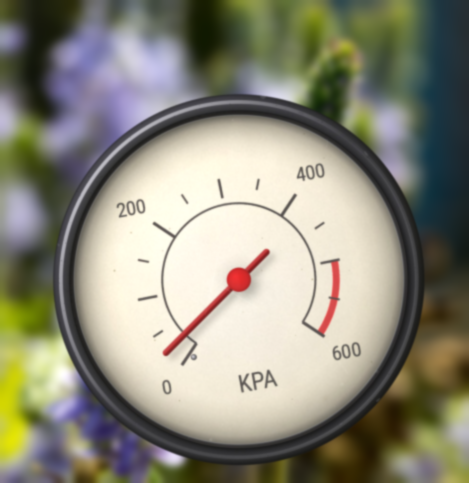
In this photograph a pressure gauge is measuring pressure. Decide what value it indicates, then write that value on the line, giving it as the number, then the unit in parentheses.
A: 25 (kPa)
